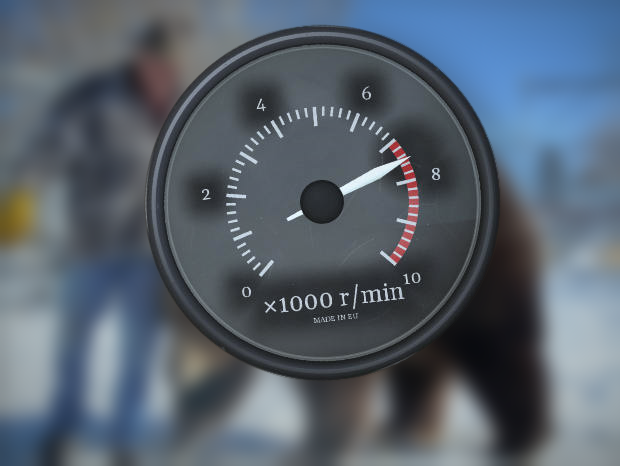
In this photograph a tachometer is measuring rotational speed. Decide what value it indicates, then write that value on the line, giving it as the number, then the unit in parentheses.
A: 7500 (rpm)
